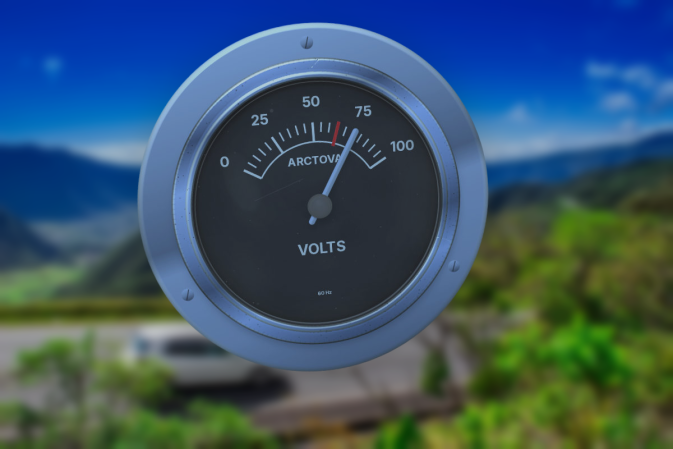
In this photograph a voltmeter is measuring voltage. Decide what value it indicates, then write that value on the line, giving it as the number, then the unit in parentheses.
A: 75 (V)
